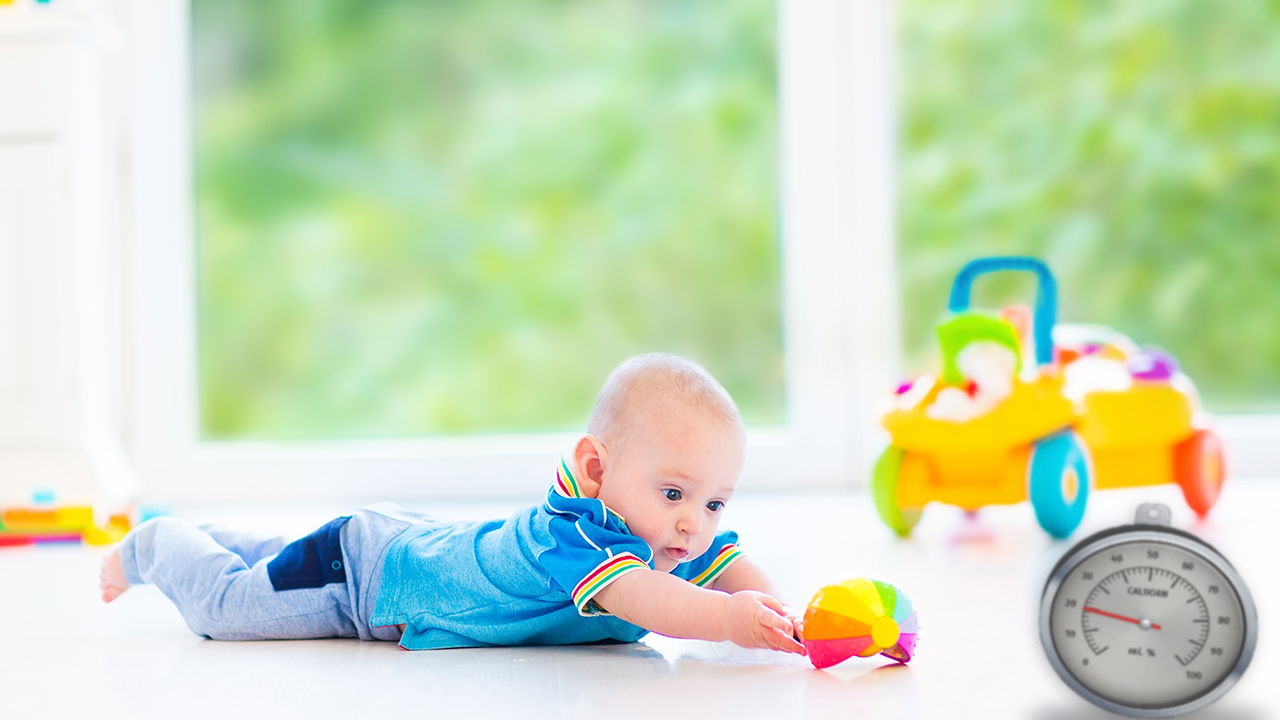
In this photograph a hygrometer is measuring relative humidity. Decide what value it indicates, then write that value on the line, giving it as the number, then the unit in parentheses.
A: 20 (%)
